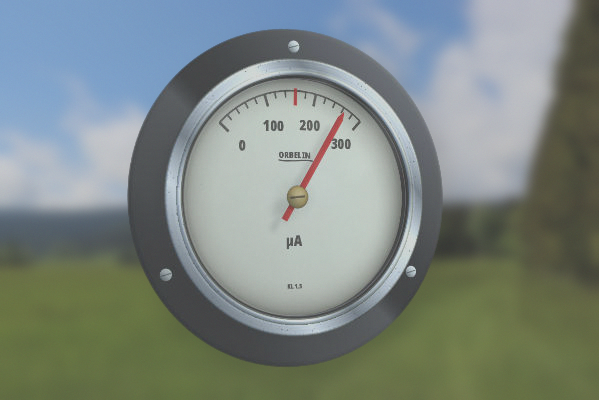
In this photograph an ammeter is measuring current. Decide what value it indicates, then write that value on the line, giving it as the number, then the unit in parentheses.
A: 260 (µA)
